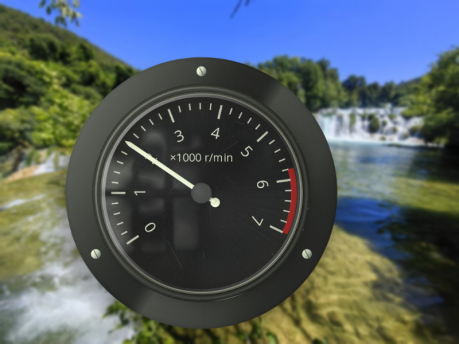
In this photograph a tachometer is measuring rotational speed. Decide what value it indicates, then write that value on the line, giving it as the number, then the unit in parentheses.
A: 2000 (rpm)
